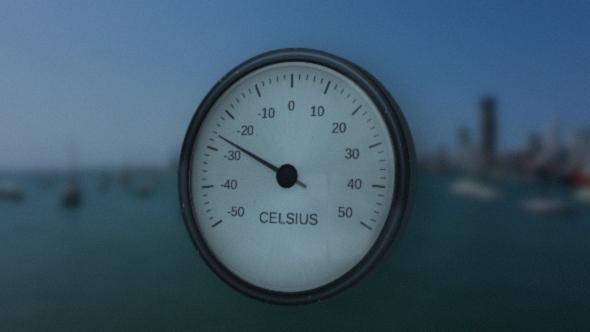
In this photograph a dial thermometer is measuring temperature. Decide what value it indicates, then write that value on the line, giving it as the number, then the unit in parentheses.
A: -26 (°C)
